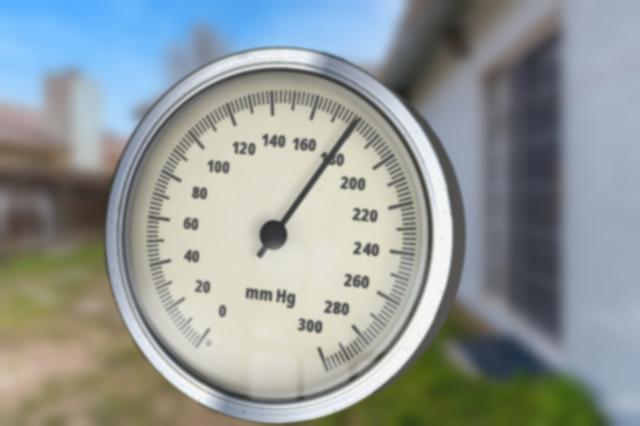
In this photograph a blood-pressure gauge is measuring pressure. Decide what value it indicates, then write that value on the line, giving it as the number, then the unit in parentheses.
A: 180 (mmHg)
